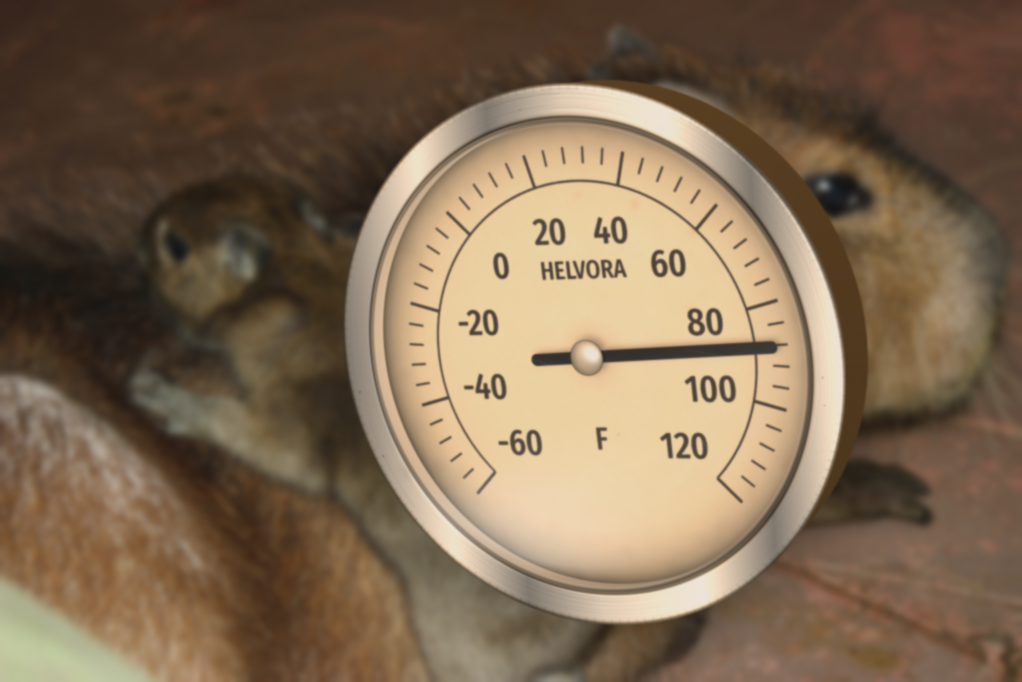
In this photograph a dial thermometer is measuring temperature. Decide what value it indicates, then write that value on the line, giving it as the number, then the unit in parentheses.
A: 88 (°F)
